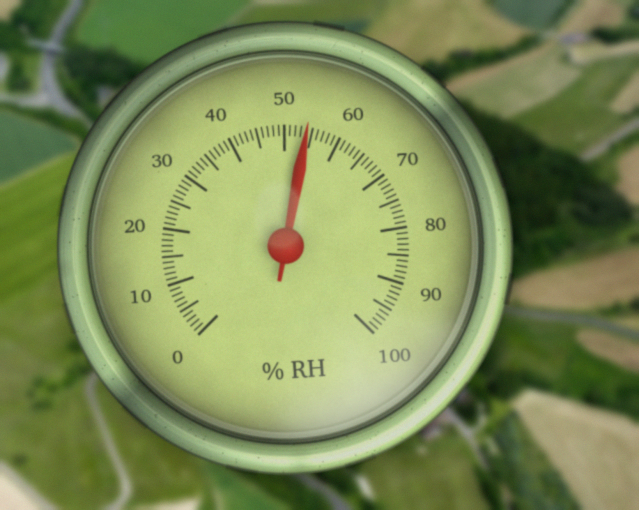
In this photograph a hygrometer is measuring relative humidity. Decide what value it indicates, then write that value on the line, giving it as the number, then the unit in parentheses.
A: 54 (%)
